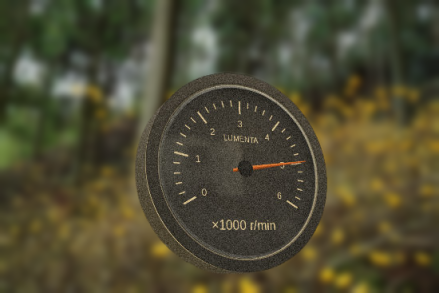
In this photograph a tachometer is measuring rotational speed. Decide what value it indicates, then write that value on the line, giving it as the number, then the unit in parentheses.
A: 5000 (rpm)
